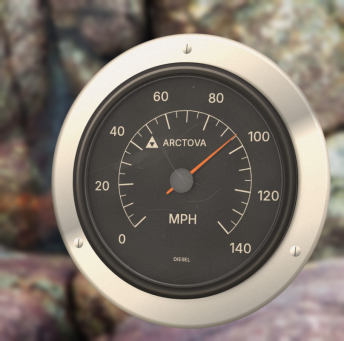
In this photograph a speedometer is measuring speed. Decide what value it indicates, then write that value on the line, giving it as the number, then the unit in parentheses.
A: 95 (mph)
